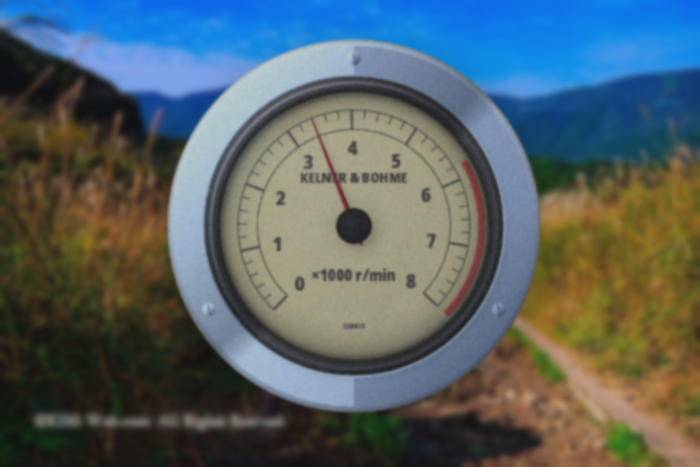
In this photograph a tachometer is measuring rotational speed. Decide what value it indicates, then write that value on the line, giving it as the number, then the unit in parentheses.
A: 3400 (rpm)
